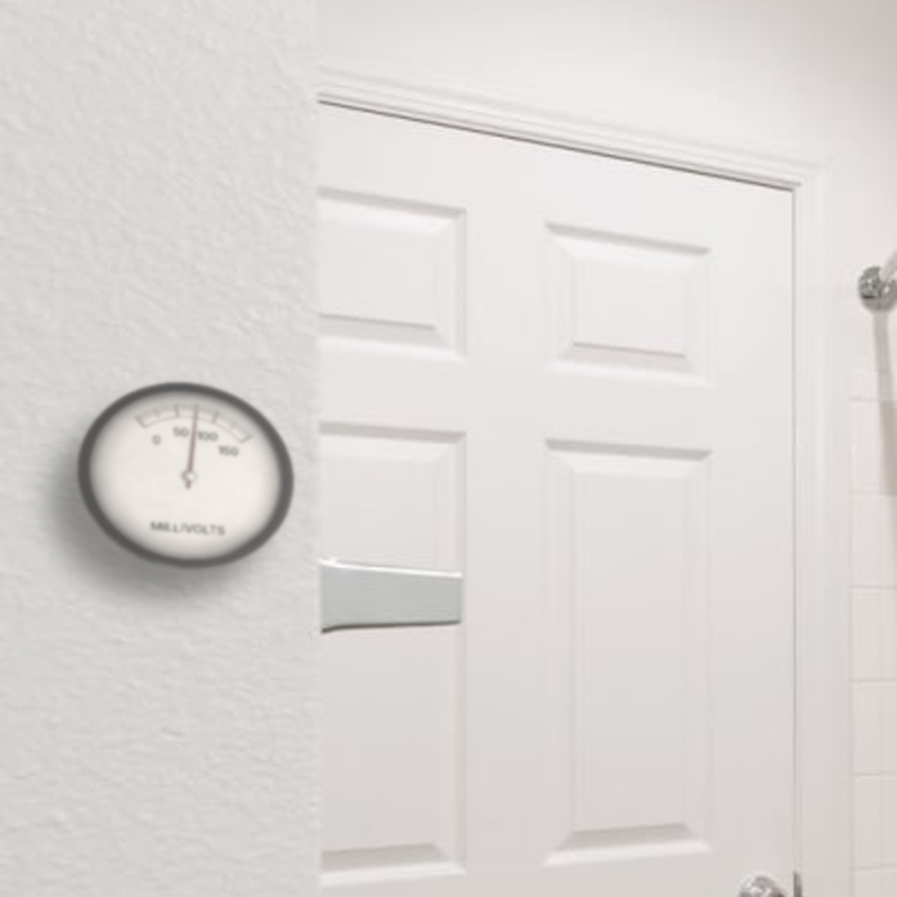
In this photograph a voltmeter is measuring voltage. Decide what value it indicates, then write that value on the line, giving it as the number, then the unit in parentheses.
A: 75 (mV)
